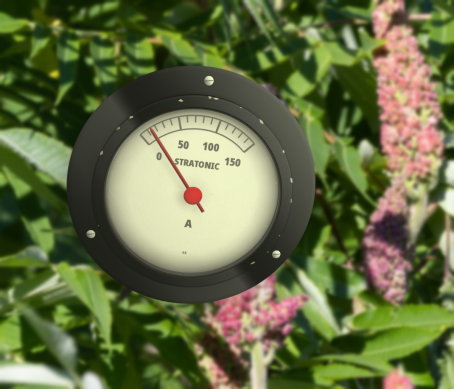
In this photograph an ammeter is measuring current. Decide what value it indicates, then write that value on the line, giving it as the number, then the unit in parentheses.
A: 15 (A)
